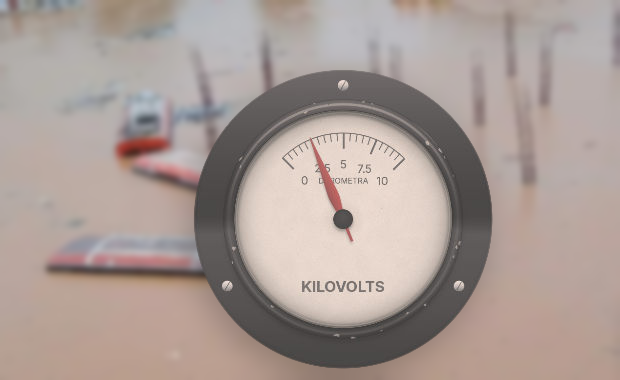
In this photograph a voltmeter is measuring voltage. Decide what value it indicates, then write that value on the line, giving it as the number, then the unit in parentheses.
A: 2.5 (kV)
